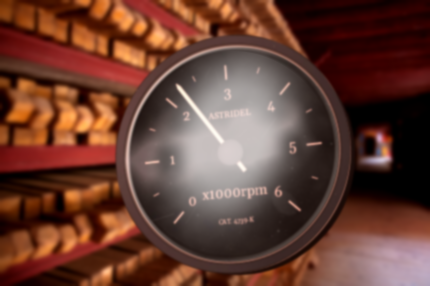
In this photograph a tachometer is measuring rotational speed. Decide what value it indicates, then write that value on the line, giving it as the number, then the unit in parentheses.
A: 2250 (rpm)
